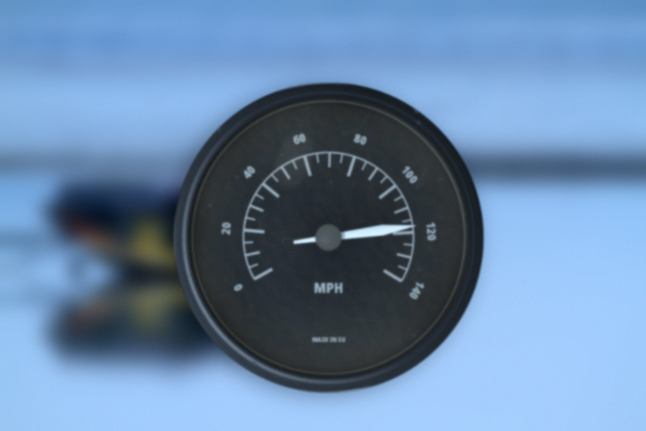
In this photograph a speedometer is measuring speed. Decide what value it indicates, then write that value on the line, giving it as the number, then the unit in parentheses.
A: 117.5 (mph)
